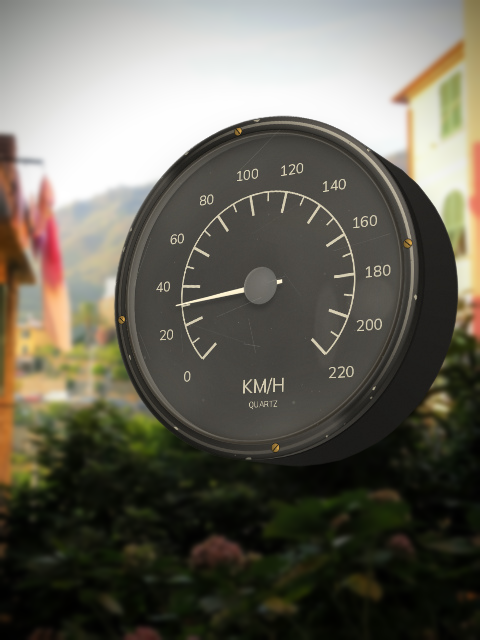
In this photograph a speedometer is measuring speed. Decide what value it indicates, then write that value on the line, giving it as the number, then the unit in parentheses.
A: 30 (km/h)
